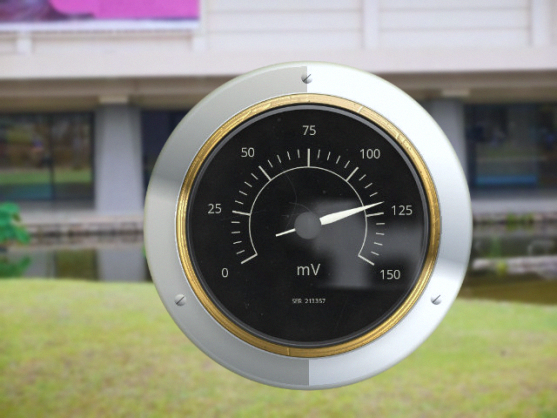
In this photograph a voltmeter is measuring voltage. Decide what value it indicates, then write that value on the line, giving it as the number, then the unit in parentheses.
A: 120 (mV)
